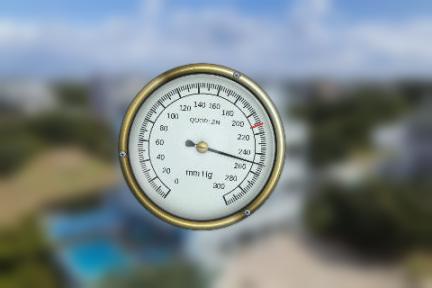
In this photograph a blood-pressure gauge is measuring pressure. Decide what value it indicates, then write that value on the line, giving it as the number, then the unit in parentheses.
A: 250 (mmHg)
